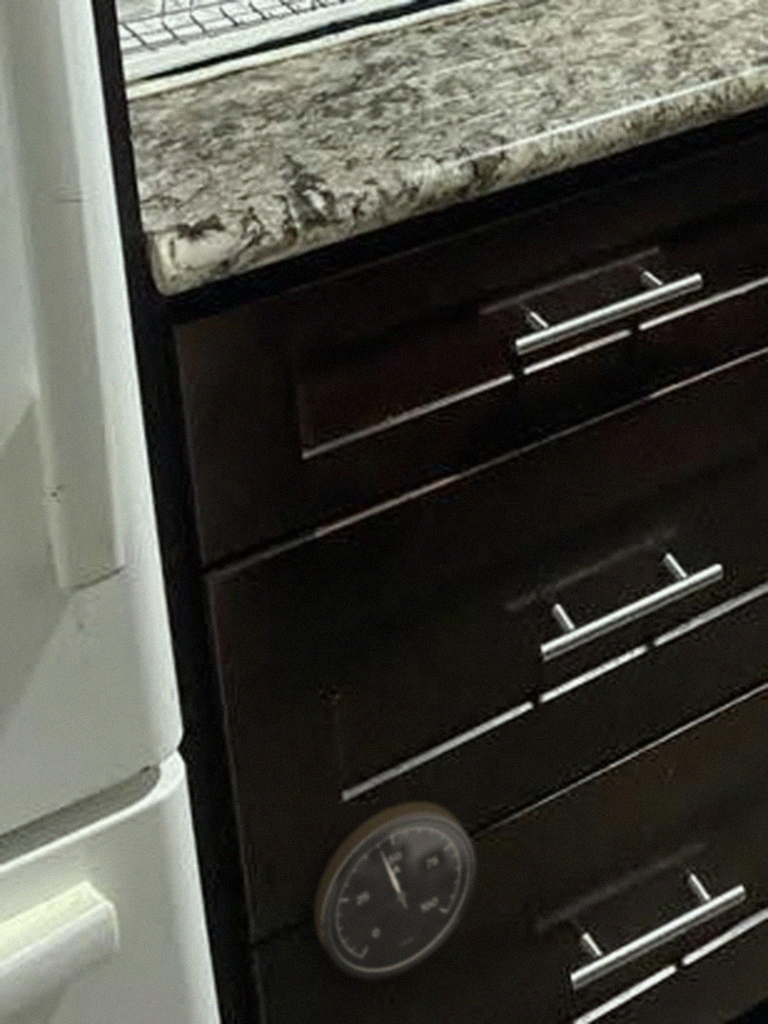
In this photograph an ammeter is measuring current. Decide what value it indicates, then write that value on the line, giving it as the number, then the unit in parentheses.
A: 45 (A)
